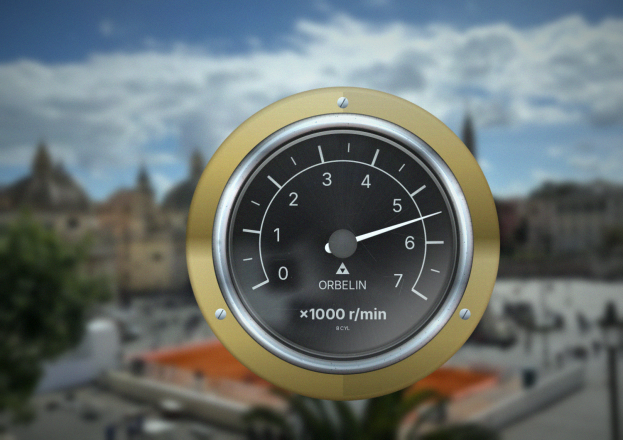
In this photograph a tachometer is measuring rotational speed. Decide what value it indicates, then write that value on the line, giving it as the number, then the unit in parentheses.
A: 5500 (rpm)
